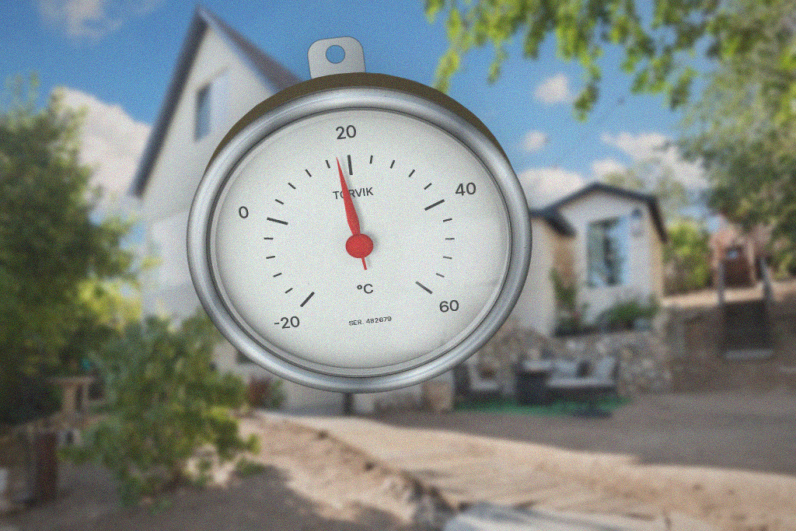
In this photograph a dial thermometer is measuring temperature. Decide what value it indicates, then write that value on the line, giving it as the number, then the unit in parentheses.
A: 18 (°C)
